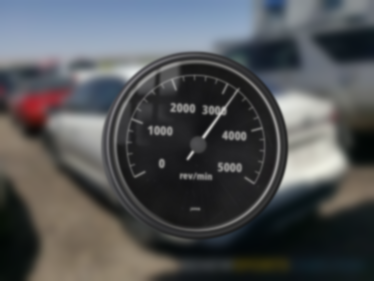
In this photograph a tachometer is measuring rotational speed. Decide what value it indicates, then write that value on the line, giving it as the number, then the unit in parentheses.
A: 3200 (rpm)
